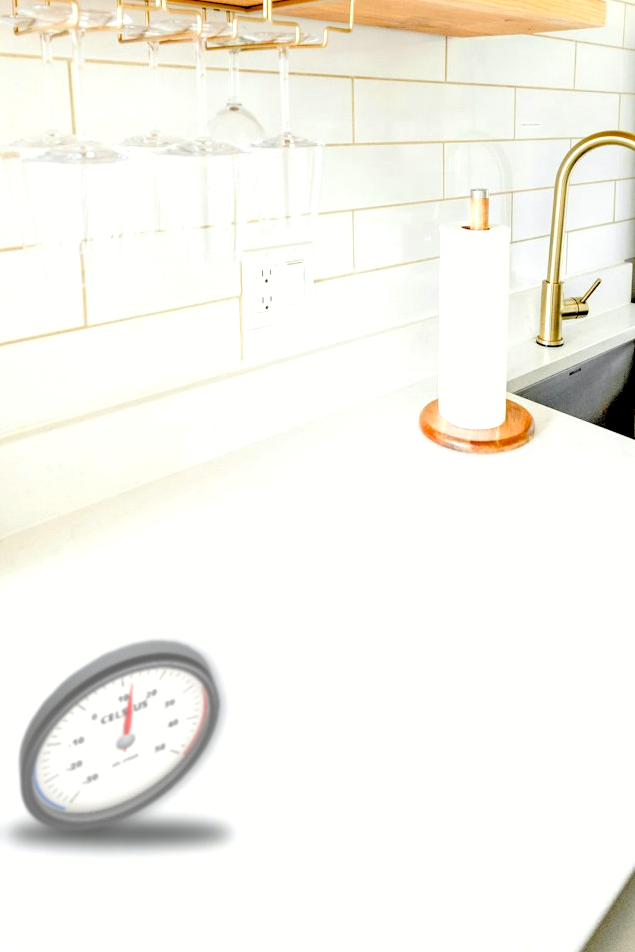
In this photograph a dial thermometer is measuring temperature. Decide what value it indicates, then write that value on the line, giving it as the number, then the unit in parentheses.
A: 12 (°C)
